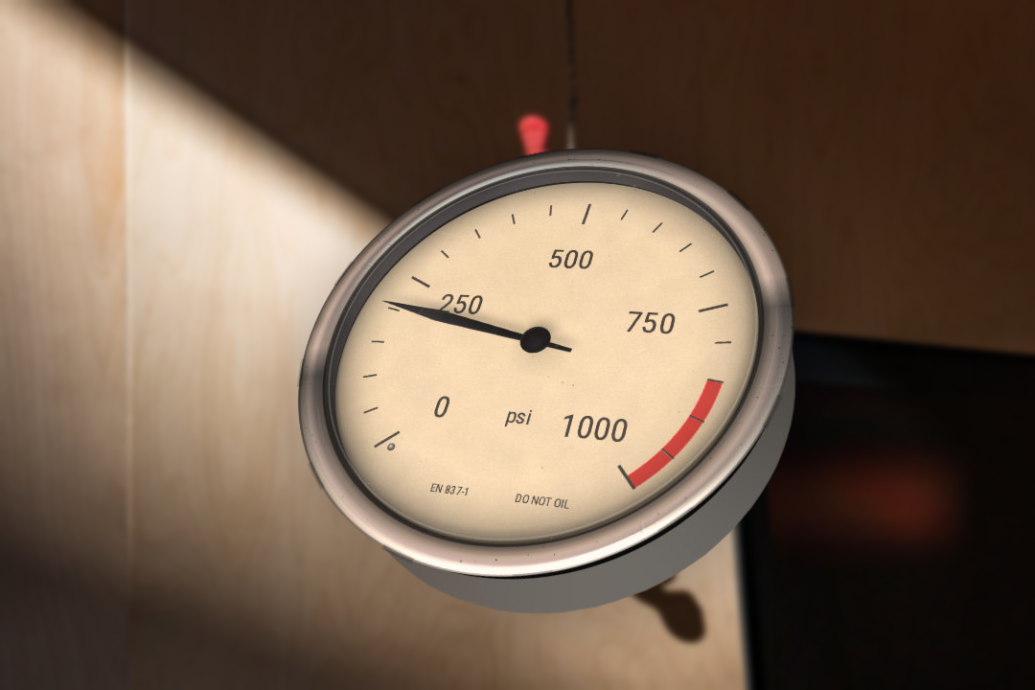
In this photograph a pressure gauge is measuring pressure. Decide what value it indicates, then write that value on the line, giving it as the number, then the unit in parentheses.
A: 200 (psi)
